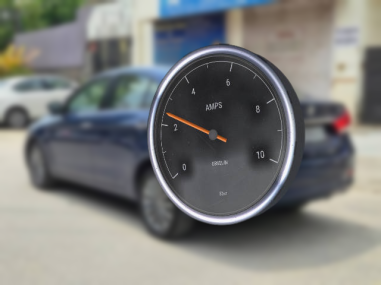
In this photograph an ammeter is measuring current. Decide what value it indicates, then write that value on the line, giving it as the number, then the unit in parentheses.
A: 2.5 (A)
